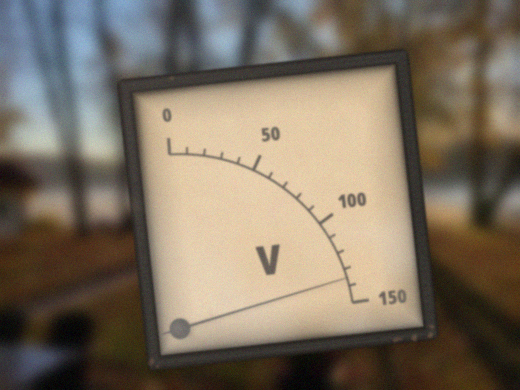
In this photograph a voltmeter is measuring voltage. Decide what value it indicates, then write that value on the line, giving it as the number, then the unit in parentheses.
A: 135 (V)
